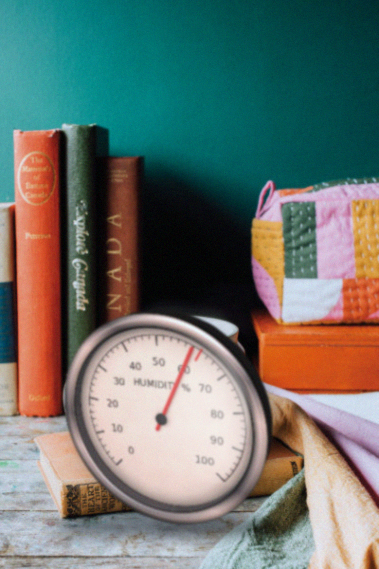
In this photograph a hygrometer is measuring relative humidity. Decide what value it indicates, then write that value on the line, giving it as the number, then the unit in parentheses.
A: 60 (%)
